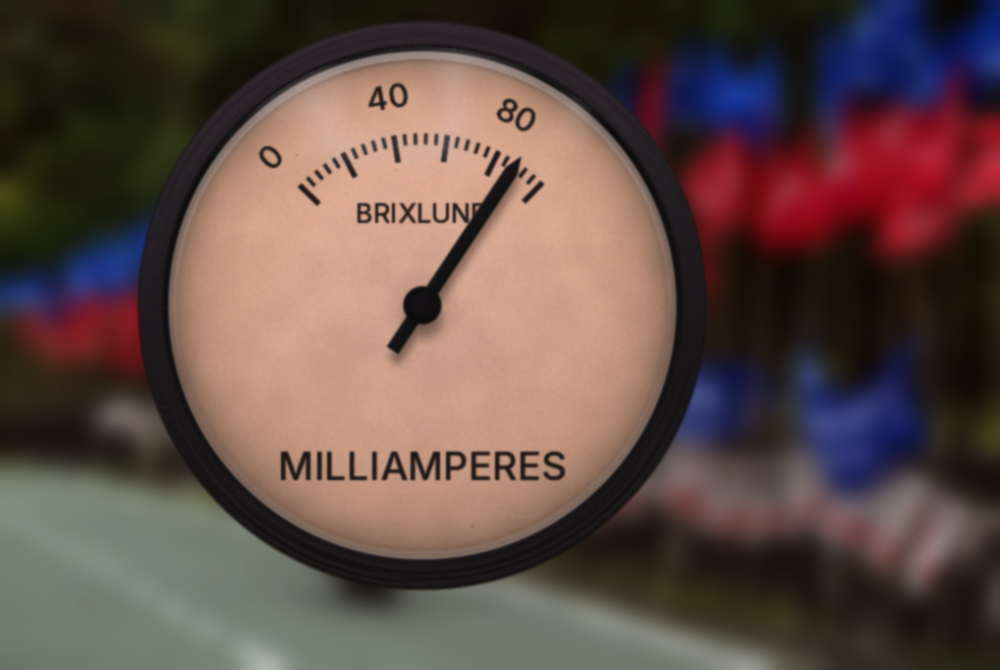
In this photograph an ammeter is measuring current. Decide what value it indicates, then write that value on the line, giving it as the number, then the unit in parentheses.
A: 88 (mA)
